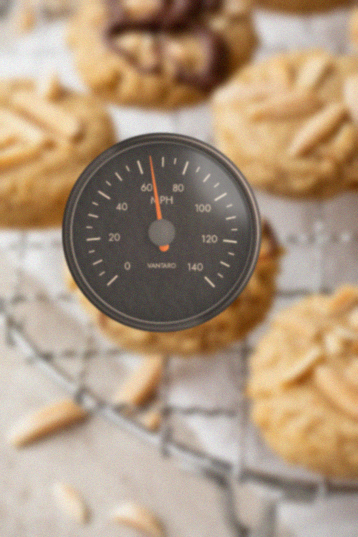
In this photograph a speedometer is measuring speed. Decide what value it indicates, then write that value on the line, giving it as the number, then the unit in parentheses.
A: 65 (mph)
